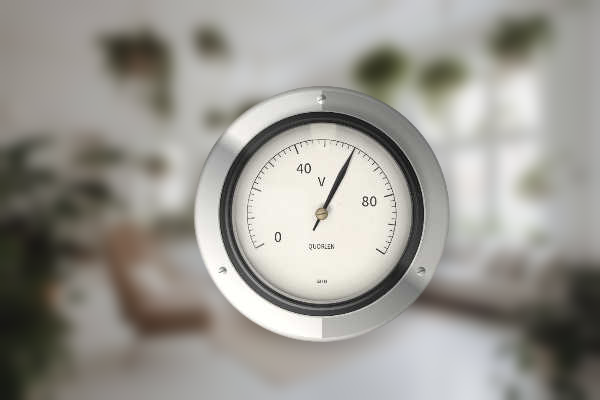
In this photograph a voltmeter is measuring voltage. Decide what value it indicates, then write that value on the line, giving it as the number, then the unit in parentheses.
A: 60 (V)
